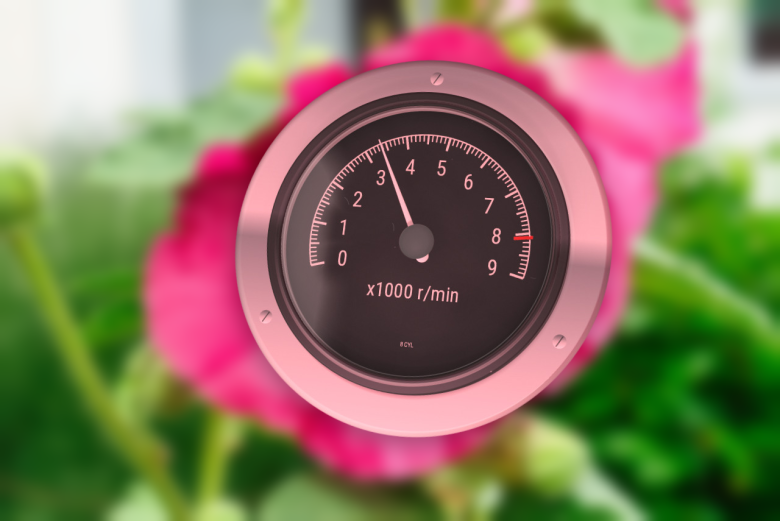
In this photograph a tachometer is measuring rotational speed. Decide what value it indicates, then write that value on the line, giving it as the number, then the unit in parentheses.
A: 3400 (rpm)
